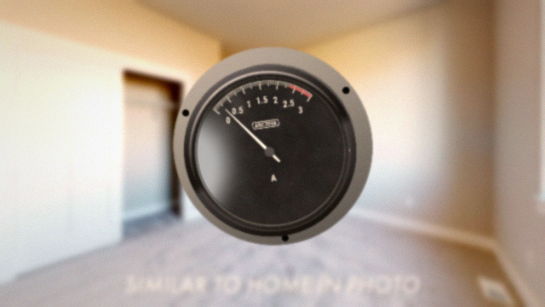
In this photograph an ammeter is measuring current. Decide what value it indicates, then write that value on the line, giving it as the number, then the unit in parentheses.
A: 0.25 (A)
